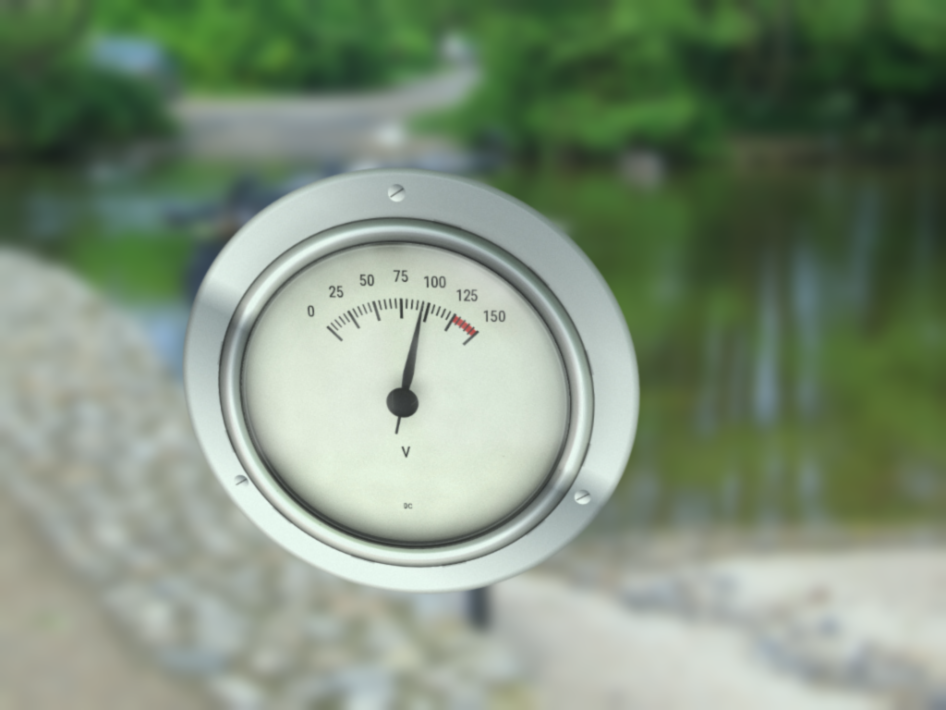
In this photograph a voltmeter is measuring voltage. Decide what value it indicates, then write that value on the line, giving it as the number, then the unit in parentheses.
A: 95 (V)
